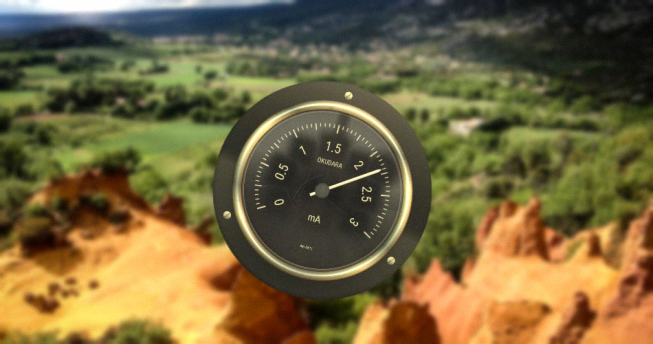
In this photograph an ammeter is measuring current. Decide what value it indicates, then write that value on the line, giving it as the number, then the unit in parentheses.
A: 2.2 (mA)
